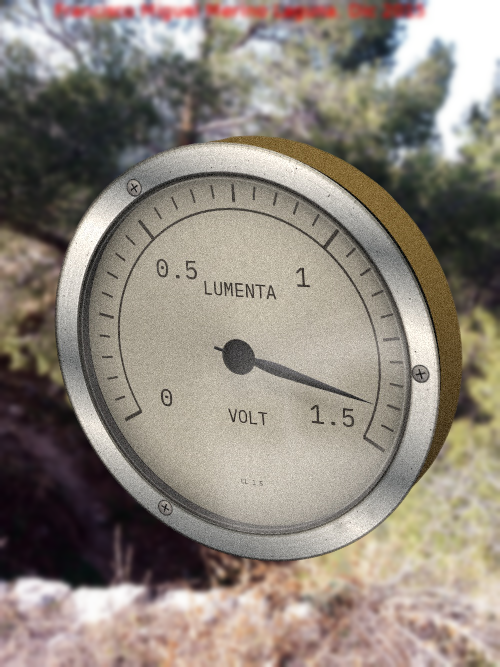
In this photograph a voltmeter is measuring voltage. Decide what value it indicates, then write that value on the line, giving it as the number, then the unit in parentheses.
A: 1.4 (V)
